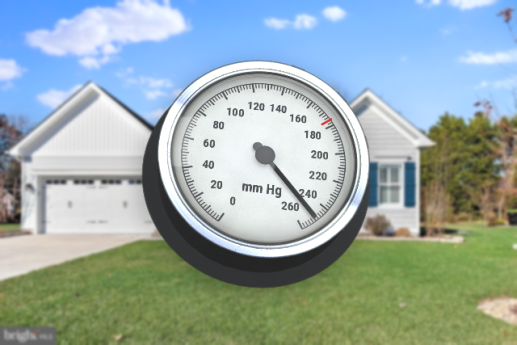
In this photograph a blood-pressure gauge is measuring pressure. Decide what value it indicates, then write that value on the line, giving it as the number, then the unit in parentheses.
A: 250 (mmHg)
